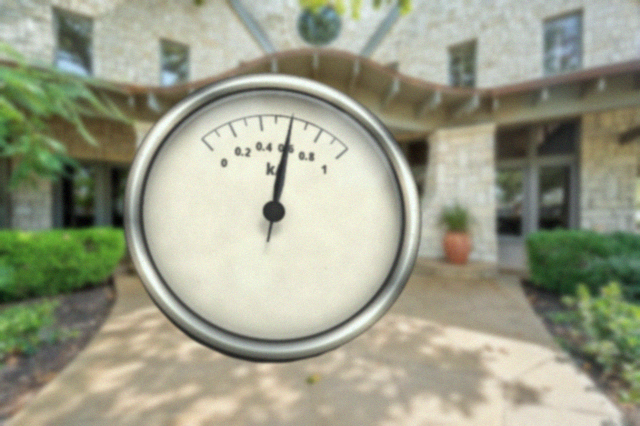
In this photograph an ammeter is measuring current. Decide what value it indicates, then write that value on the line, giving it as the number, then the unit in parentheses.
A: 0.6 (kA)
